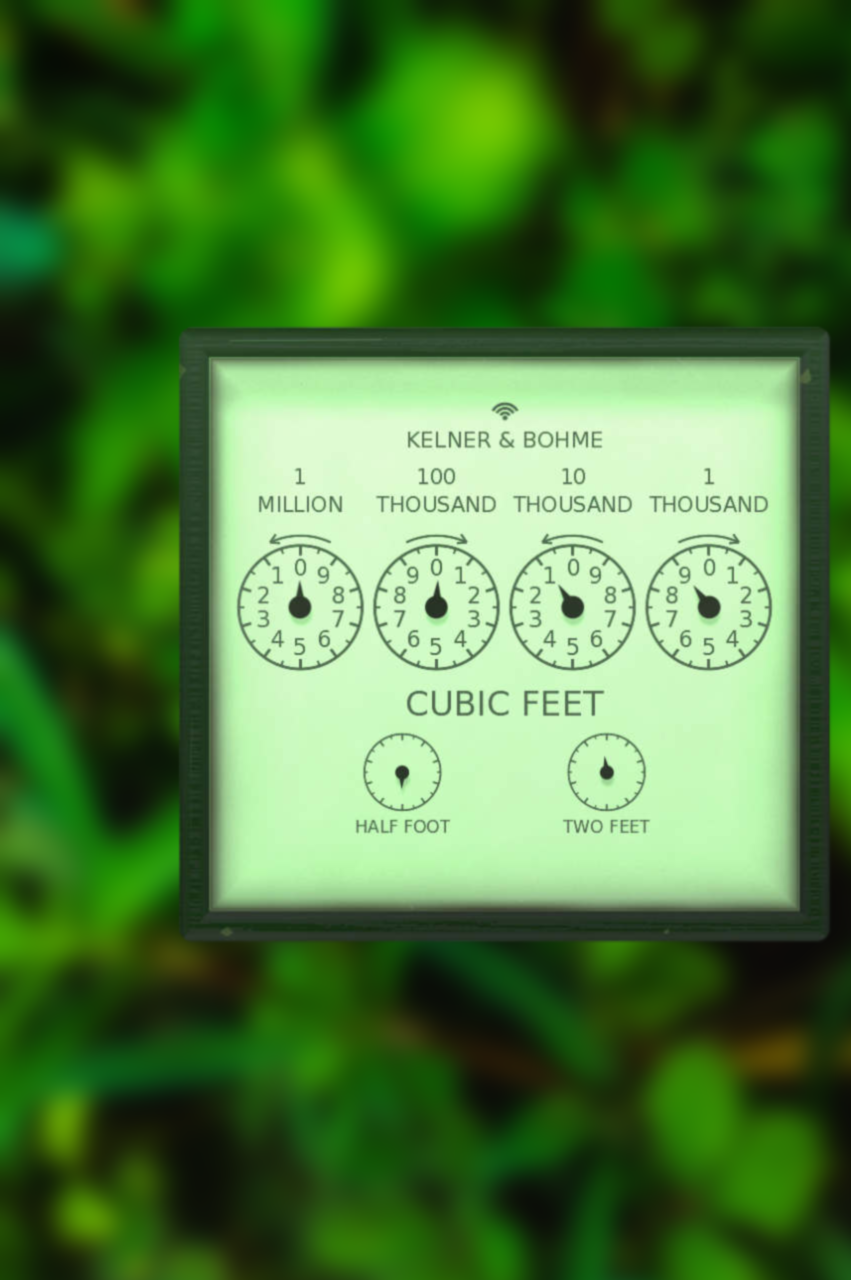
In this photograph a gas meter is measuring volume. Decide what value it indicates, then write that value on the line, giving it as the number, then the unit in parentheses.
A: 900 (ft³)
